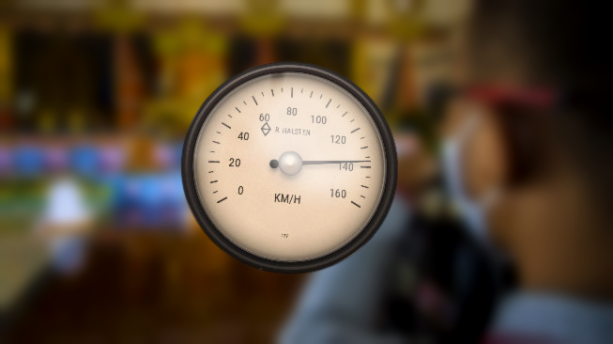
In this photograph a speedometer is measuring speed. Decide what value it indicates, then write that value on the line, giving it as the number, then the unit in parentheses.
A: 137.5 (km/h)
